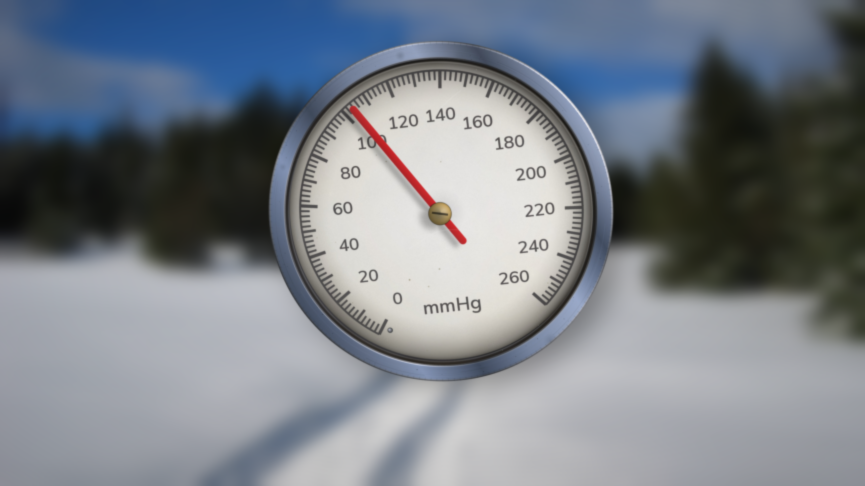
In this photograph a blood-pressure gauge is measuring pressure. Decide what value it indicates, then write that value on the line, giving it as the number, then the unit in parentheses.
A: 104 (mmHg)
